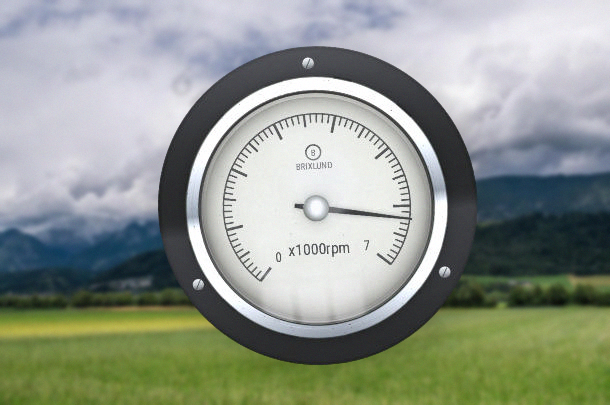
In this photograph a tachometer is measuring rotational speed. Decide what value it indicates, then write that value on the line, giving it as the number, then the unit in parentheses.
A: 6200 (rpm)
